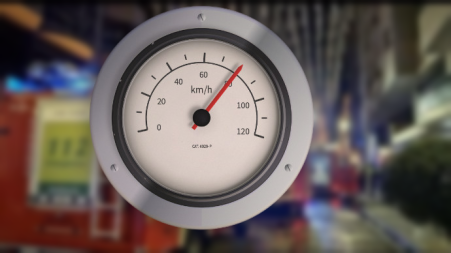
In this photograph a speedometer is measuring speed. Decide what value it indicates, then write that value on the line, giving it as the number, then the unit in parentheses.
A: 80 (km/h)
